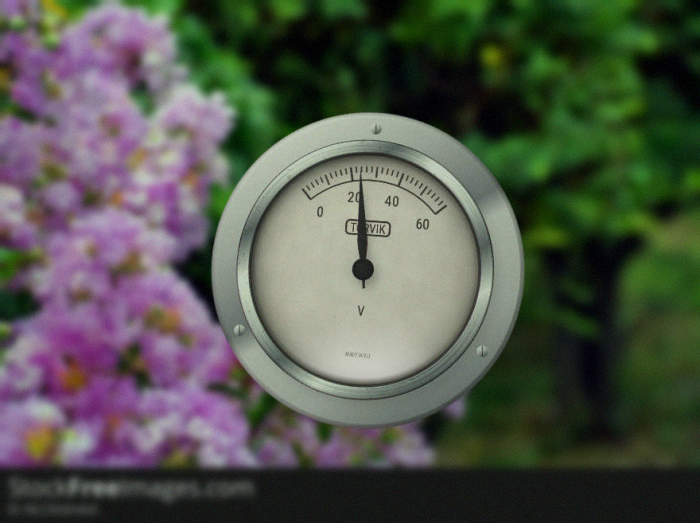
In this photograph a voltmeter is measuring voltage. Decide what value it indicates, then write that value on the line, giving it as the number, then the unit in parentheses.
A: 24 (V)
